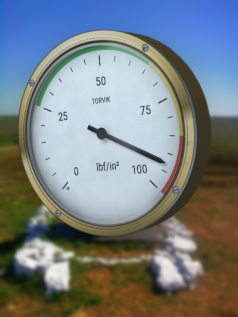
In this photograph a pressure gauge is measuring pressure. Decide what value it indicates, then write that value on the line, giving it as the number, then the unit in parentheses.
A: 92.5 (psi)
